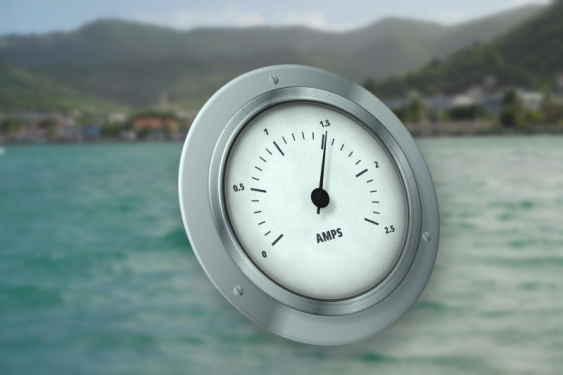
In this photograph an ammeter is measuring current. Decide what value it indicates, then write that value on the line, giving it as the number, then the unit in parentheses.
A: 1.5 (A)
